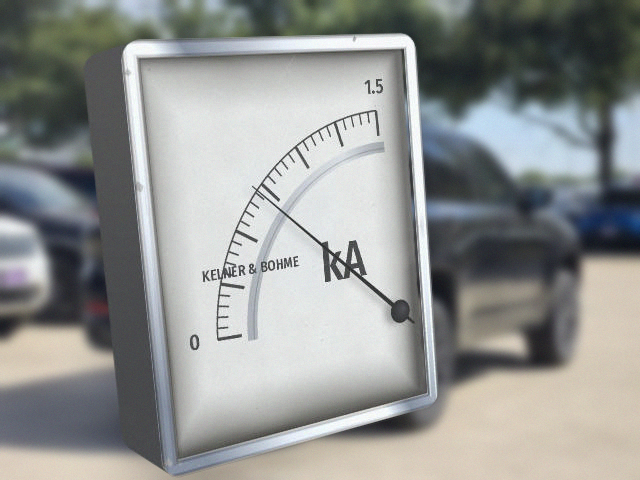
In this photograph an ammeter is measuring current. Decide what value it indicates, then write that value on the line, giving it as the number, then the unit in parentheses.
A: 0.7 (kA)
